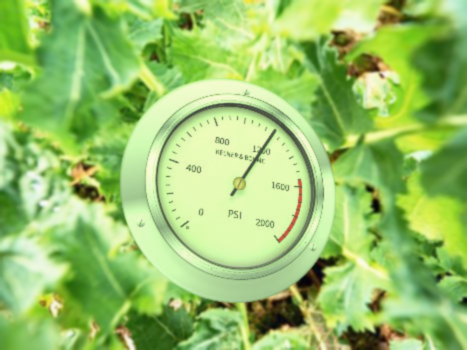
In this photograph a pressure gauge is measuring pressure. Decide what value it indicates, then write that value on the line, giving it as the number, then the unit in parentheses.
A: 1200 (psi)
